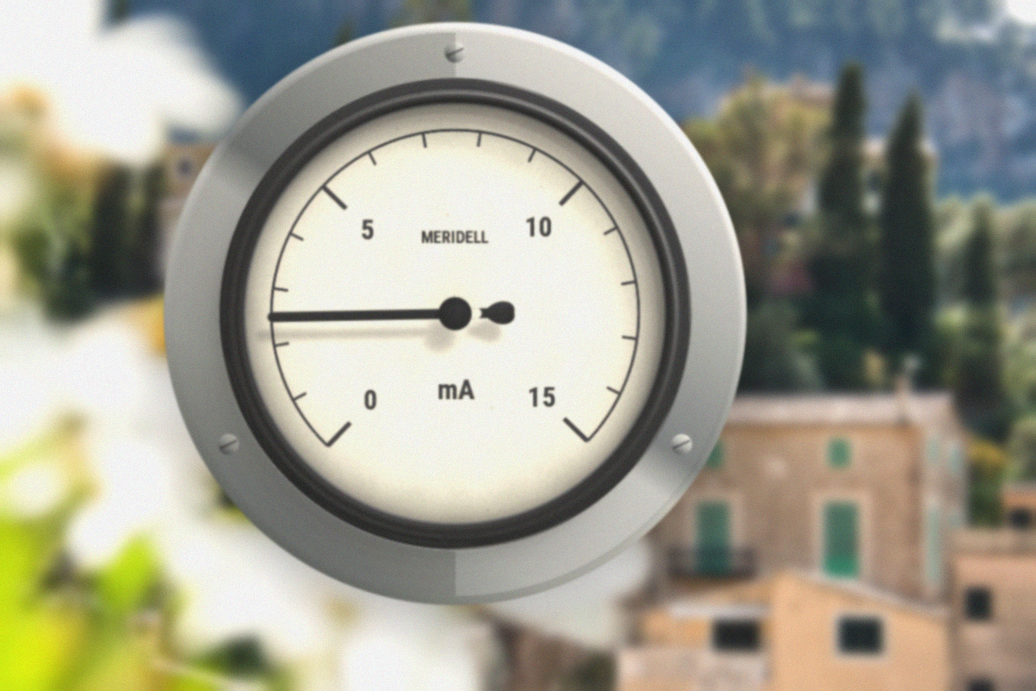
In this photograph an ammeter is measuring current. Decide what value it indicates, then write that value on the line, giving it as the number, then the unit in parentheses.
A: 2.5 (mA)
